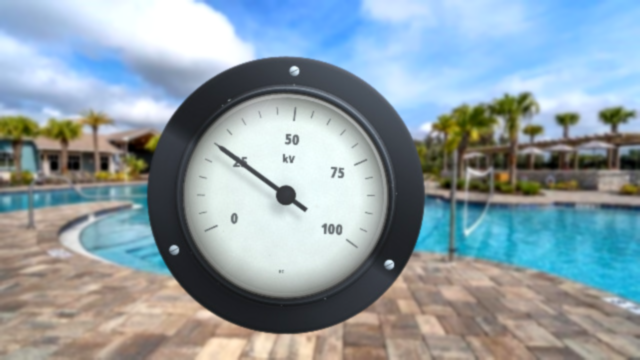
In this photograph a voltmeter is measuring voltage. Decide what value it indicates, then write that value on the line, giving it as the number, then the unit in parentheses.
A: 25 (kV)
